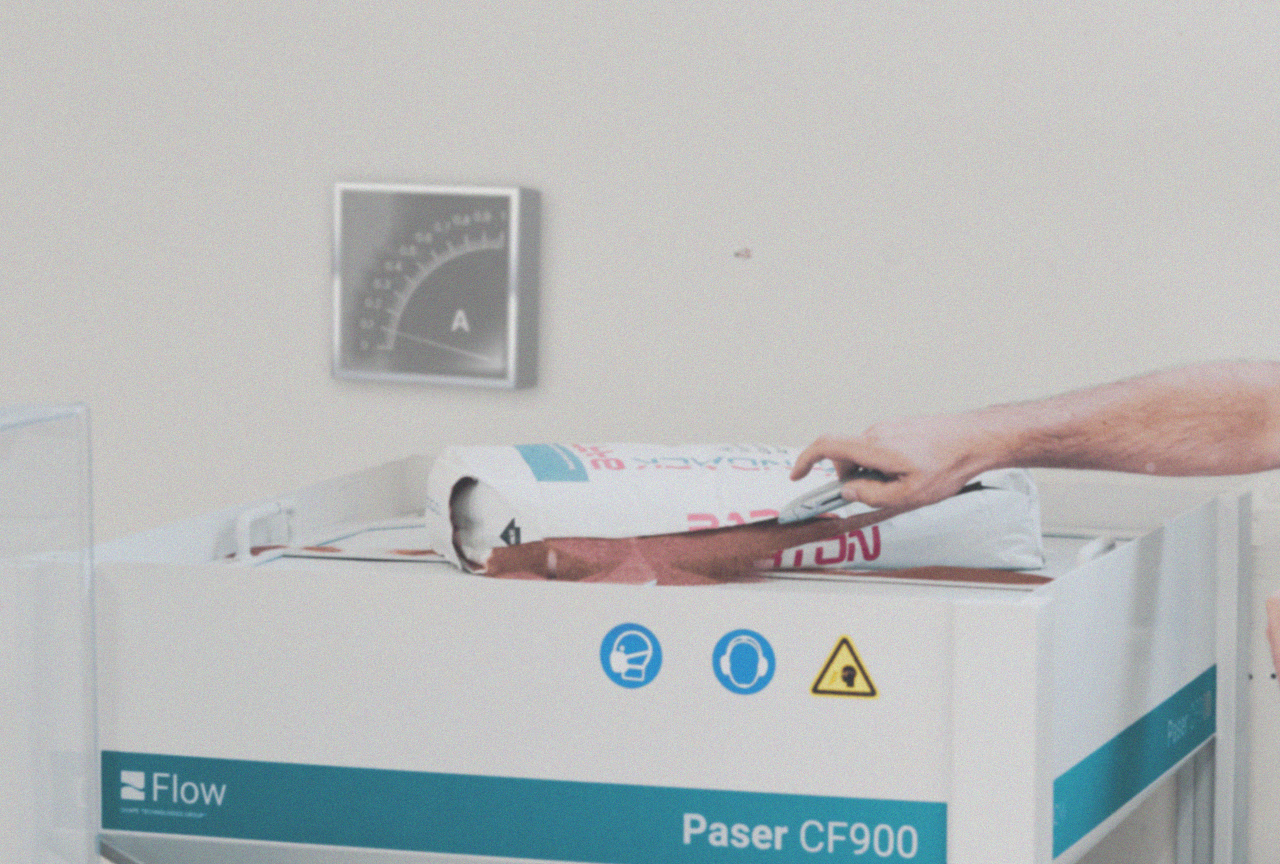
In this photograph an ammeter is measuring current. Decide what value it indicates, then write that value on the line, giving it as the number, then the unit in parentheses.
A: 0.1 (A)
